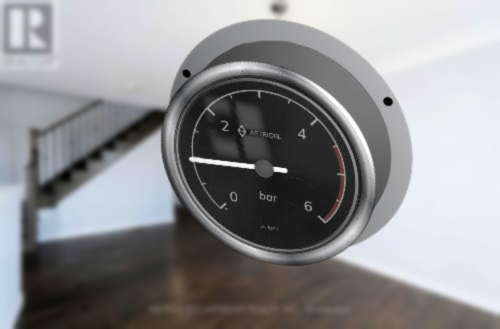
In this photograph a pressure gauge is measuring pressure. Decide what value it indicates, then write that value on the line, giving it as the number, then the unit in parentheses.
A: 1 (bar)
